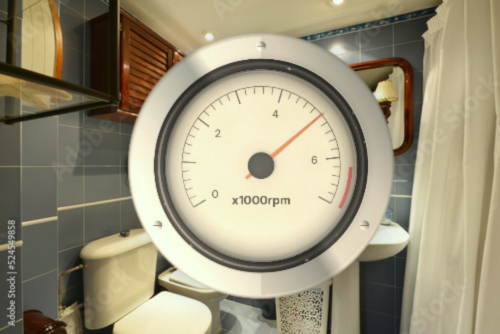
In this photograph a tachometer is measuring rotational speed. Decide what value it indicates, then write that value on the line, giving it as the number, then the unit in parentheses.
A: 5000 (rpm)
